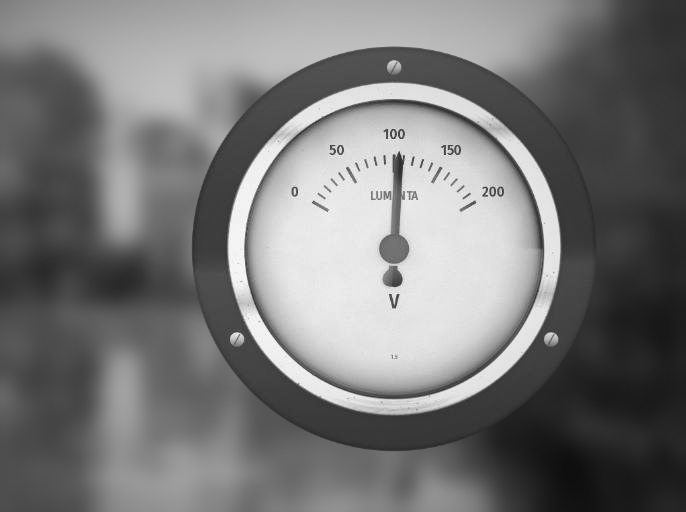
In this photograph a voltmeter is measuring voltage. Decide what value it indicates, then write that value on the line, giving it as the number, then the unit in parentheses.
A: 105 (V)
